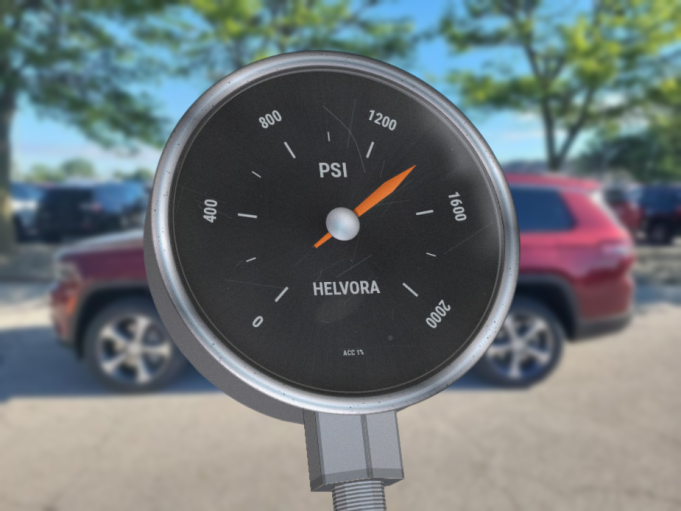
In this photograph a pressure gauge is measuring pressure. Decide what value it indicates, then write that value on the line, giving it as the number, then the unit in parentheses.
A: 1400 (psi)
